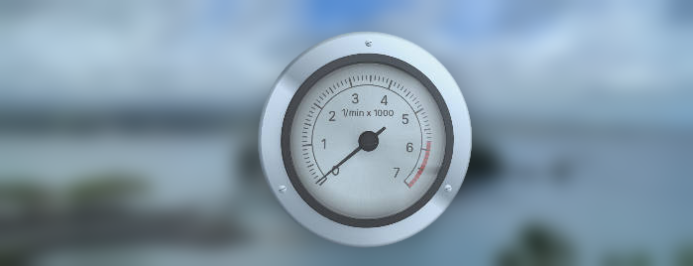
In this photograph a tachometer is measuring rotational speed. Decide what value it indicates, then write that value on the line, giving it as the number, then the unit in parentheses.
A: 100 (rpm)
